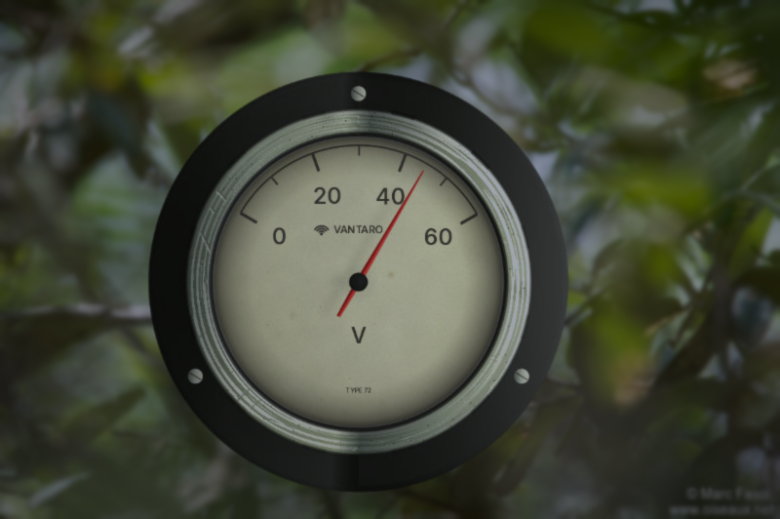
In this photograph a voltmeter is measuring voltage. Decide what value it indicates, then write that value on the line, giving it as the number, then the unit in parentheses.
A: 45 (V)
